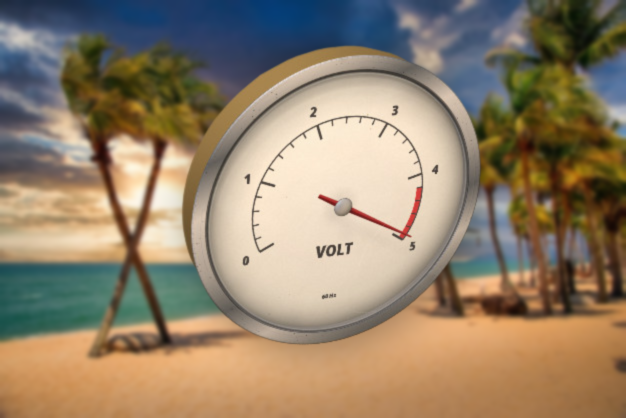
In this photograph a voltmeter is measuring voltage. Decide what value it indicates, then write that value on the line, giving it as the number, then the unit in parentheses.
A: 4.9 (V)
